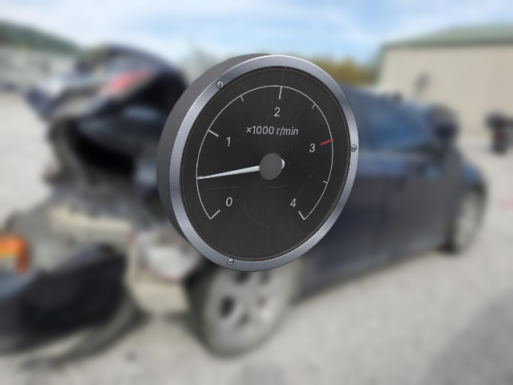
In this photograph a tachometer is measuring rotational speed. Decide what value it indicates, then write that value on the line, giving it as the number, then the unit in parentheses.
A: 500 (rpm)
